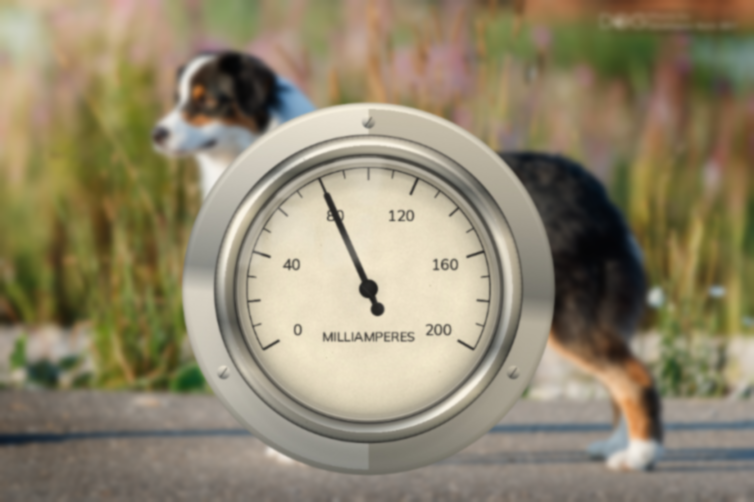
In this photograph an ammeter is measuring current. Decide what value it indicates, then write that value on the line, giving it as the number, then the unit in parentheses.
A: 80 (mA)
